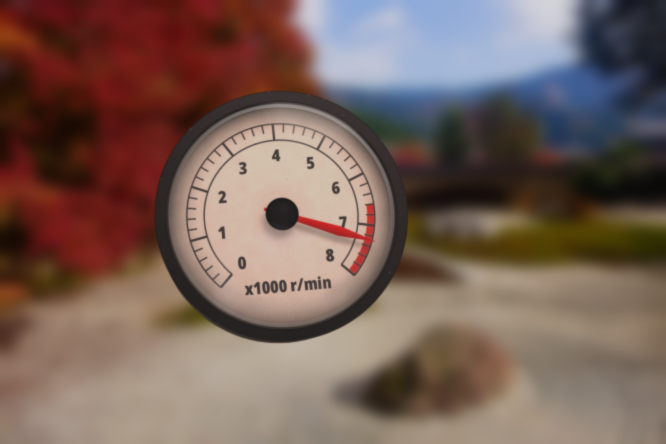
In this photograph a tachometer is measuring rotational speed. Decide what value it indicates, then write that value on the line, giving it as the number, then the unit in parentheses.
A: 7300 (rpm)
